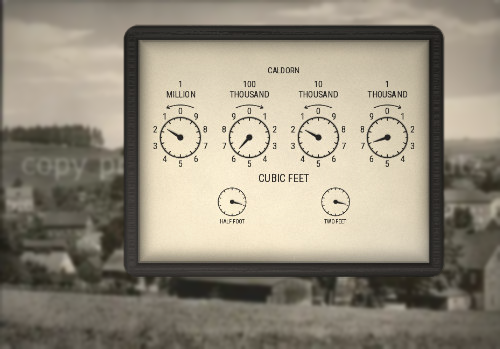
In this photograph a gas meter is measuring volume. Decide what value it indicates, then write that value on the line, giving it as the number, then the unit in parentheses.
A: 161700 (ft³)
